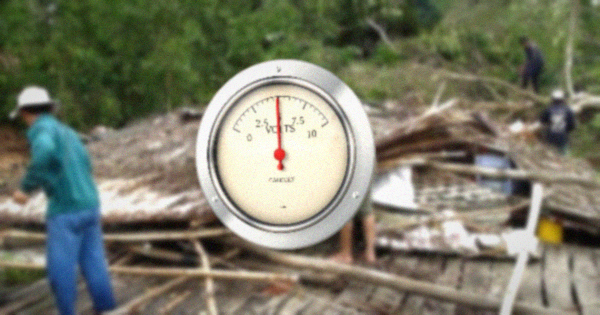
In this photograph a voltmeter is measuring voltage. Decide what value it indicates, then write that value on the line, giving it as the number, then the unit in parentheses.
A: 5 (V)
